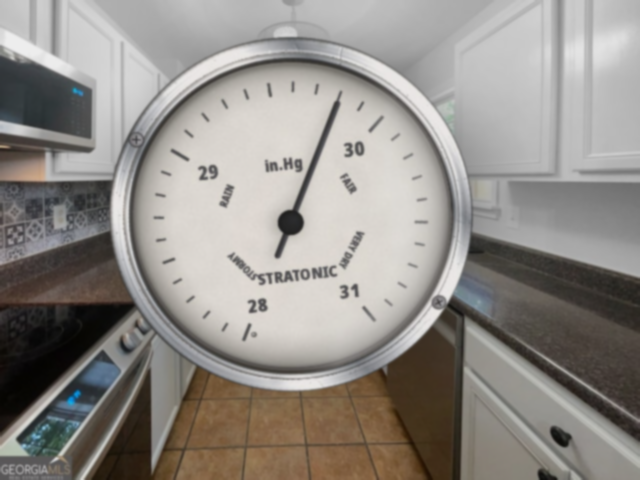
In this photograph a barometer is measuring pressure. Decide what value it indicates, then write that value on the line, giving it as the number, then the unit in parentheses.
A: 29.8 (inHg)
